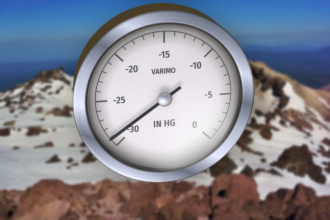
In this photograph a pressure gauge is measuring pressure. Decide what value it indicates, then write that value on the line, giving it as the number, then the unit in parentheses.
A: -29 (inHg)
